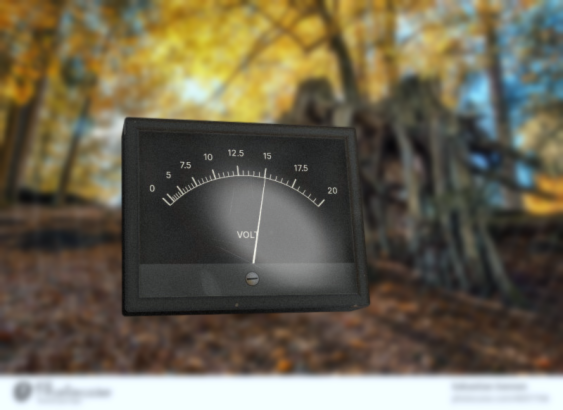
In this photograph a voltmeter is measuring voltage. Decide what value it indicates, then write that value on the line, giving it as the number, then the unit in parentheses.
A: 15 (V)
